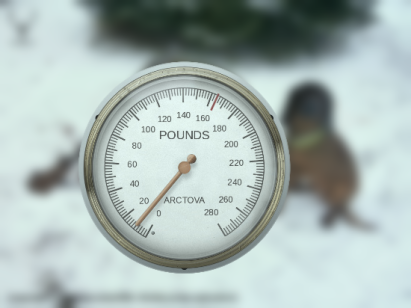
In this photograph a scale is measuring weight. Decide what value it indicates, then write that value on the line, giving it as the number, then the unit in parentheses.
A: 10 (lb)
